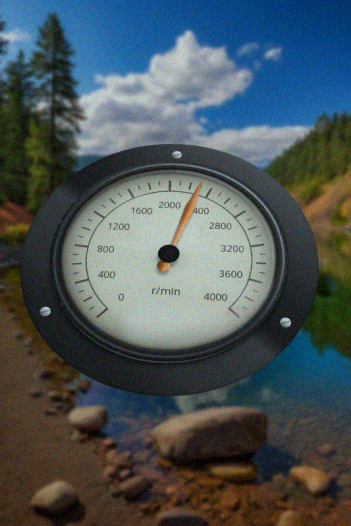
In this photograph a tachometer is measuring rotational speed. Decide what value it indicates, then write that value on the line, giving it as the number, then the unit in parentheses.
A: 2300 (rpm)
